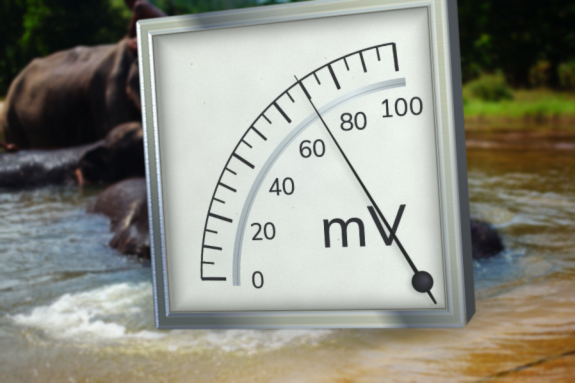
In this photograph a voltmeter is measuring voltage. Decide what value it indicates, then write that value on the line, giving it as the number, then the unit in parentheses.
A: 70 (mV)
